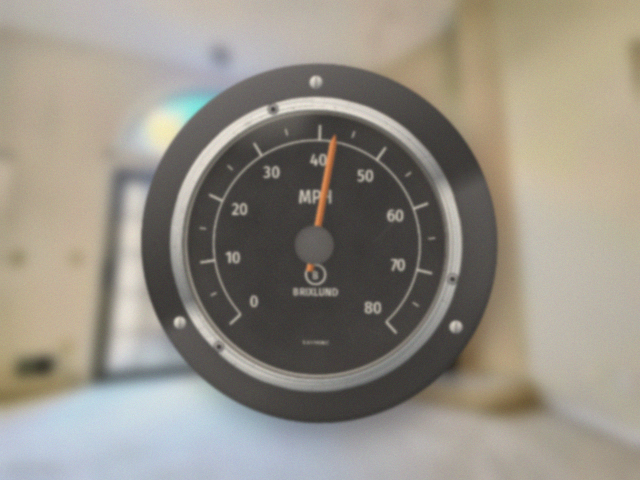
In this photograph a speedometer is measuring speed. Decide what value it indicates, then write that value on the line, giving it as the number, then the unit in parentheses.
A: 42.5 (mph)
